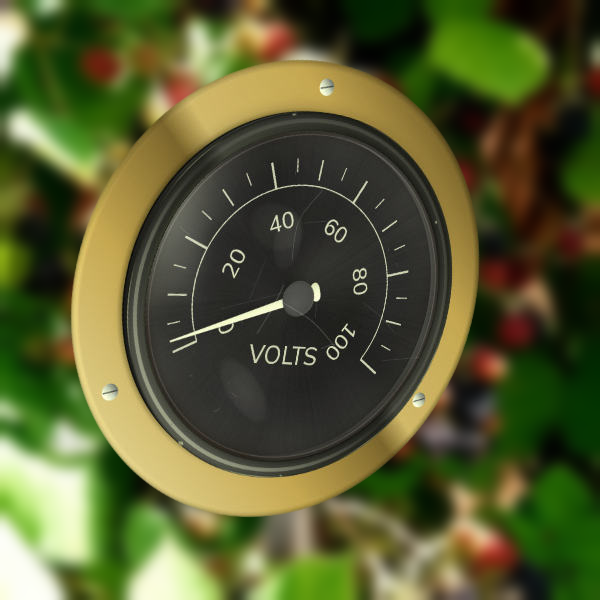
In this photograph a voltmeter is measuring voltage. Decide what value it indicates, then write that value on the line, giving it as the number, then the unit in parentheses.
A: 2.5 (V)
